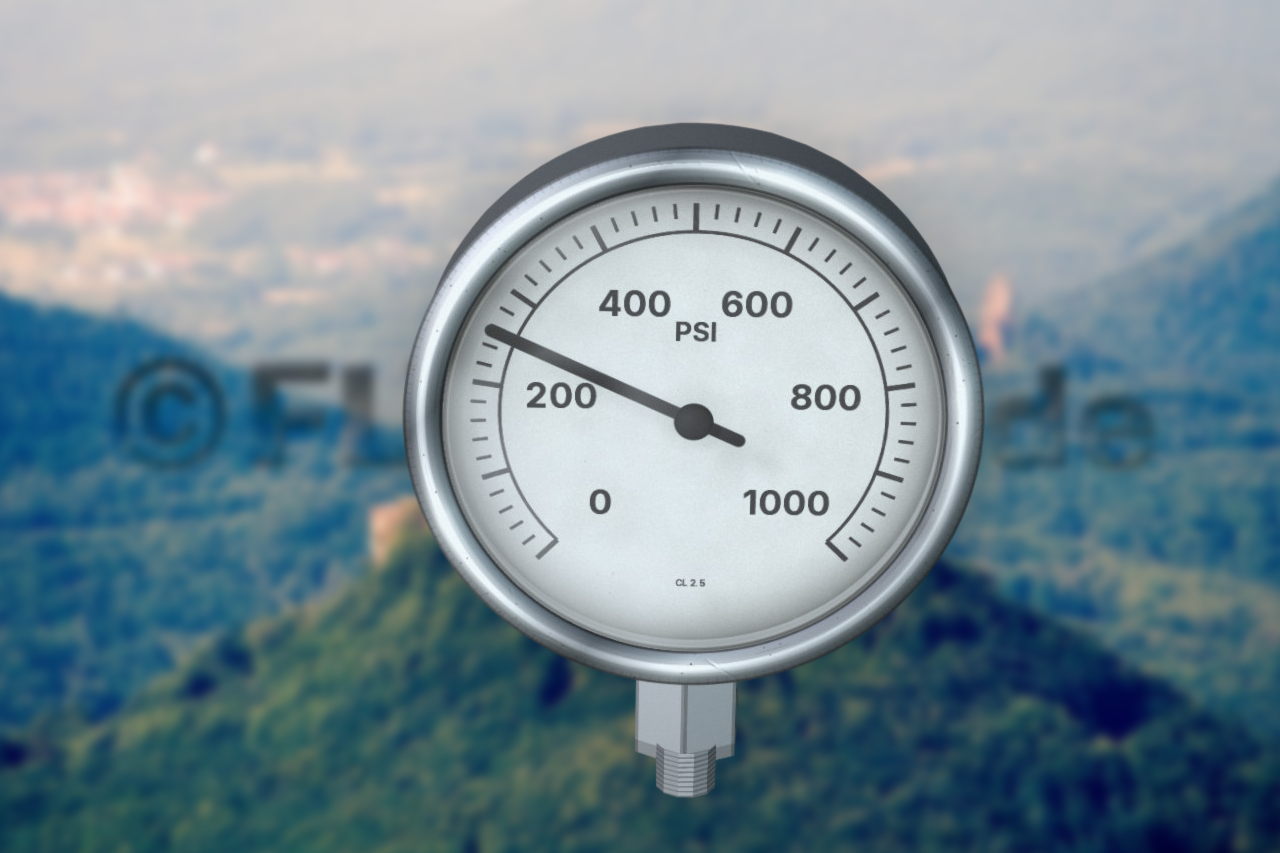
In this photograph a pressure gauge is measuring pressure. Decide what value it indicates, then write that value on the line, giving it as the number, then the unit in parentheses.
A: 260 (psi)
